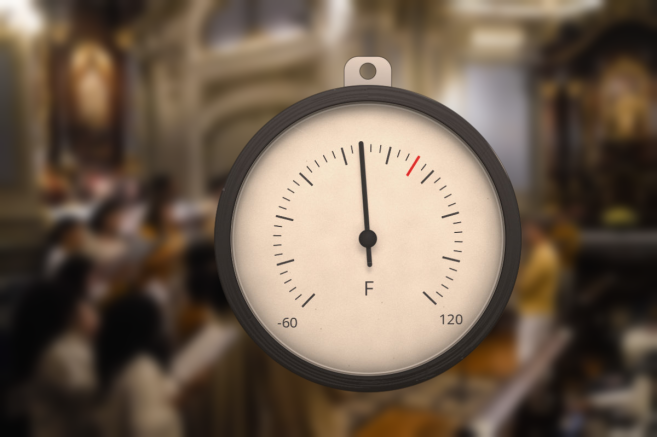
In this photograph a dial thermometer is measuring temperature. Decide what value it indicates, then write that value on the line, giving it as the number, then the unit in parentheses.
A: 28 (°F)
